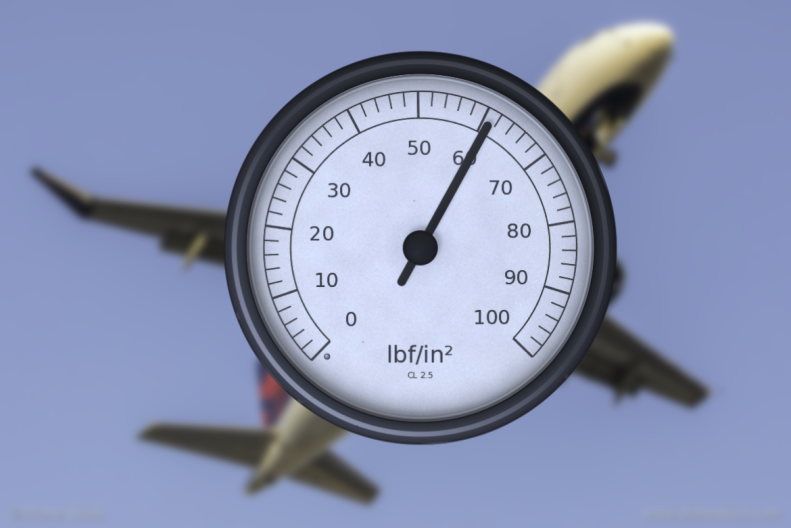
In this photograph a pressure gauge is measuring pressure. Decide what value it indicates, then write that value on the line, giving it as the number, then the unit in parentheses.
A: 61 (psi)
